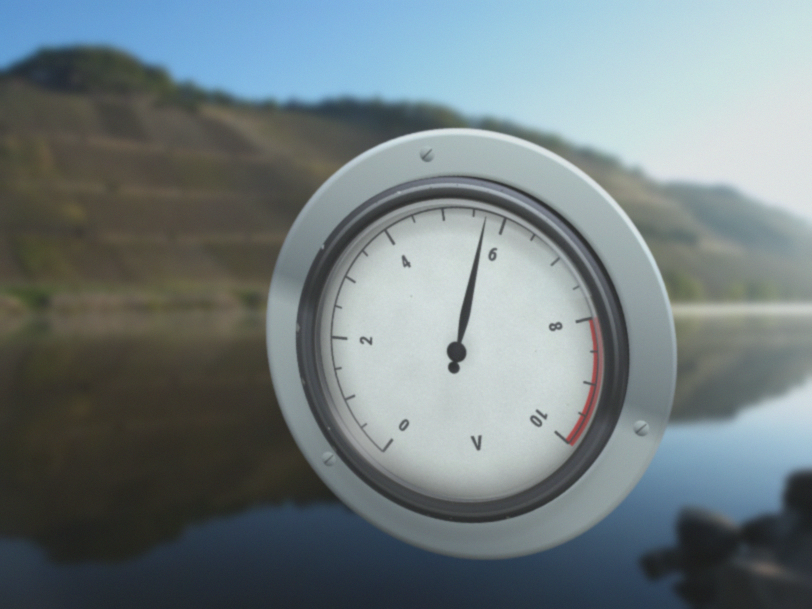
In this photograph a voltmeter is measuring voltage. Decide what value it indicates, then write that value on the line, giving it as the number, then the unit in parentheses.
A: 5.75 (V)
